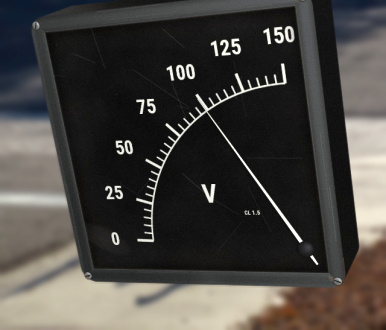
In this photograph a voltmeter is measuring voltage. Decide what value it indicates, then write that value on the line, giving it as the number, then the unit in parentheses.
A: 100 (V)
